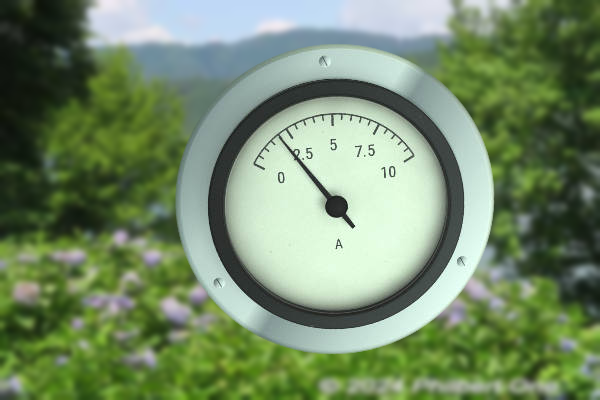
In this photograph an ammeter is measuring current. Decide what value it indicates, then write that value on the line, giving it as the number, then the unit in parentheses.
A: 2 (A)
